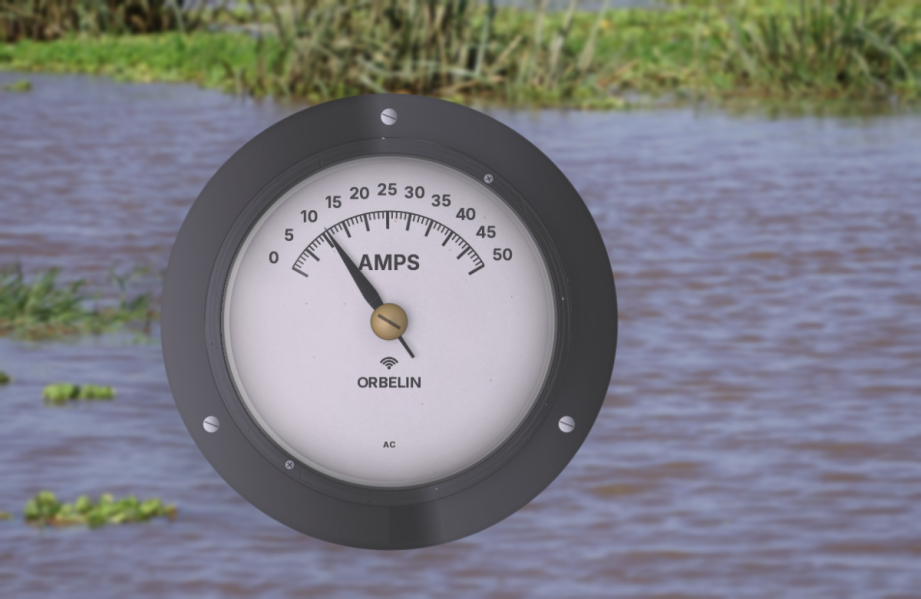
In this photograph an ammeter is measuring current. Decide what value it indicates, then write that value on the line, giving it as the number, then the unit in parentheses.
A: 11 (A)
